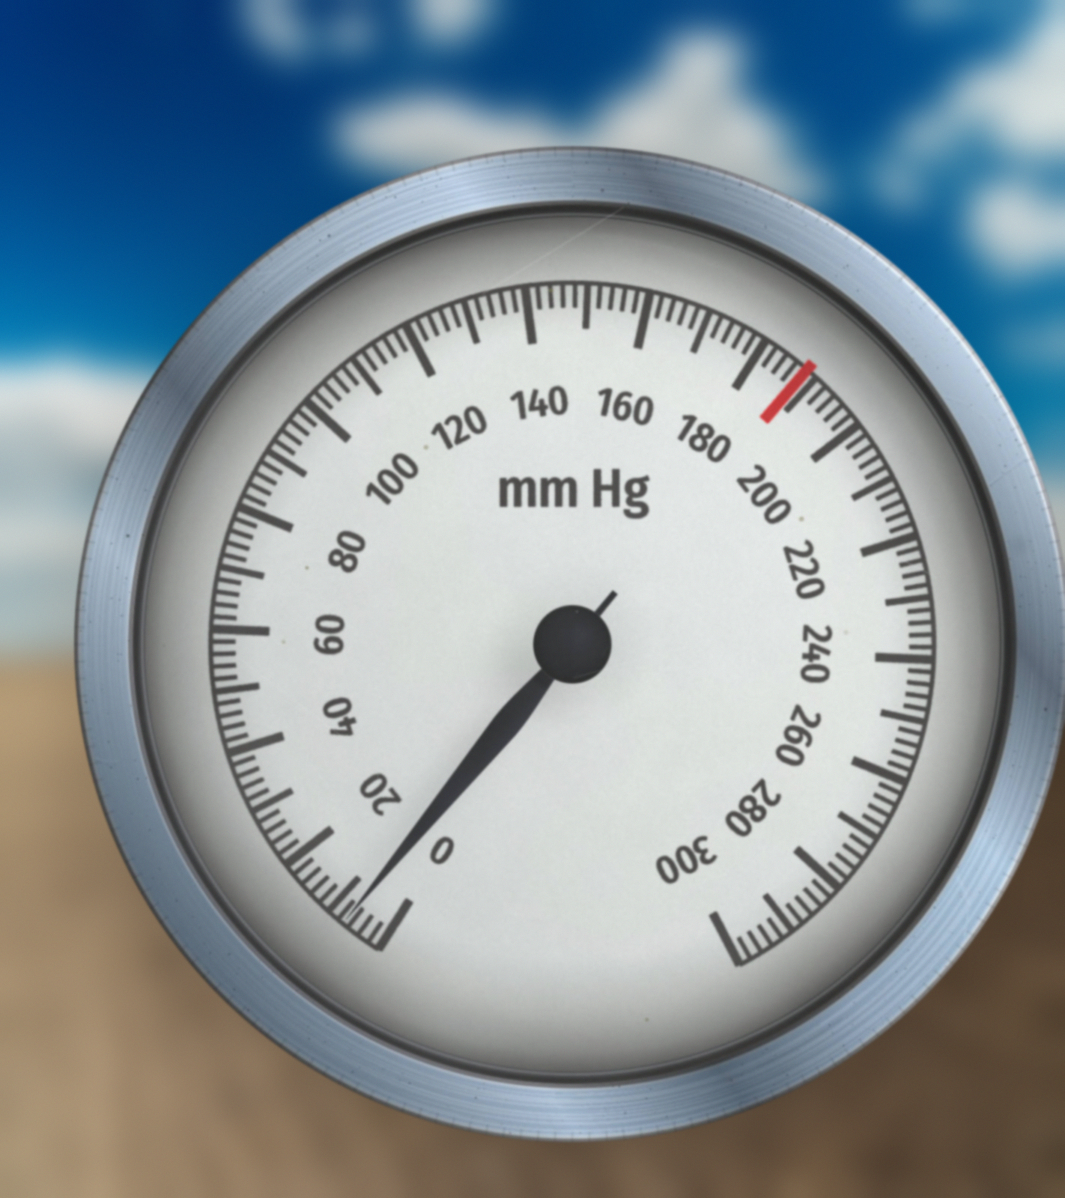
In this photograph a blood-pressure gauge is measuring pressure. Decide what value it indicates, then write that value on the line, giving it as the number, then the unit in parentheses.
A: 7 (mmHg)
